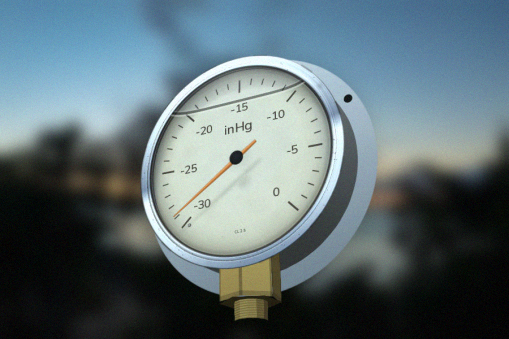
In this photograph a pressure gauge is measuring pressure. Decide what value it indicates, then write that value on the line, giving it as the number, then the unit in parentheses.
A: -29 (inHg)
